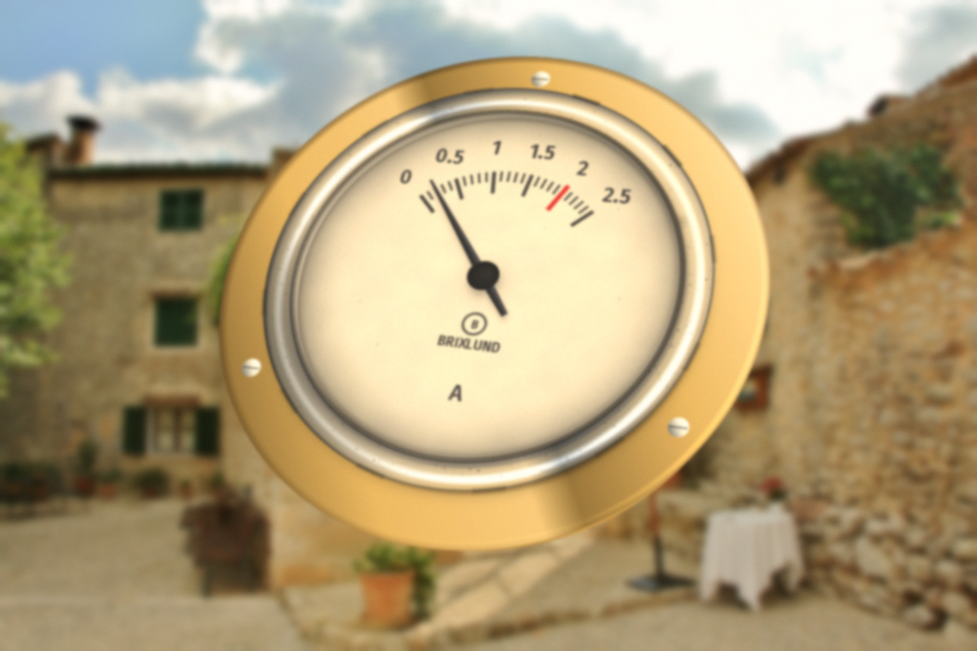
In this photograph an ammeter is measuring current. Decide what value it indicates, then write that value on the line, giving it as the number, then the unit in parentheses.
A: 0.2 (A)
